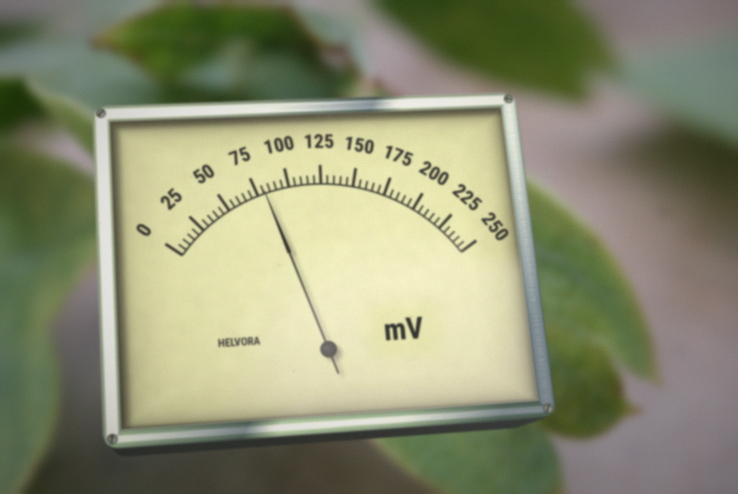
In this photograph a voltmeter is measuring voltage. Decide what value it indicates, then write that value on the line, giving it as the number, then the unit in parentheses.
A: 80 (mV)
